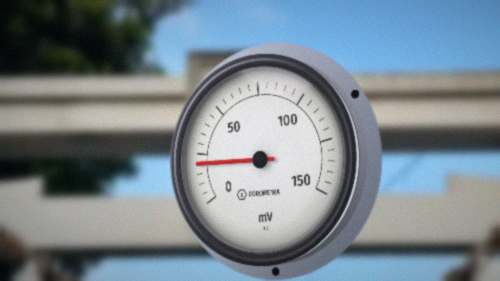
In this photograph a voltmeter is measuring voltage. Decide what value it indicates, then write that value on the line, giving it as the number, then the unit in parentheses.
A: 20 (mV)
